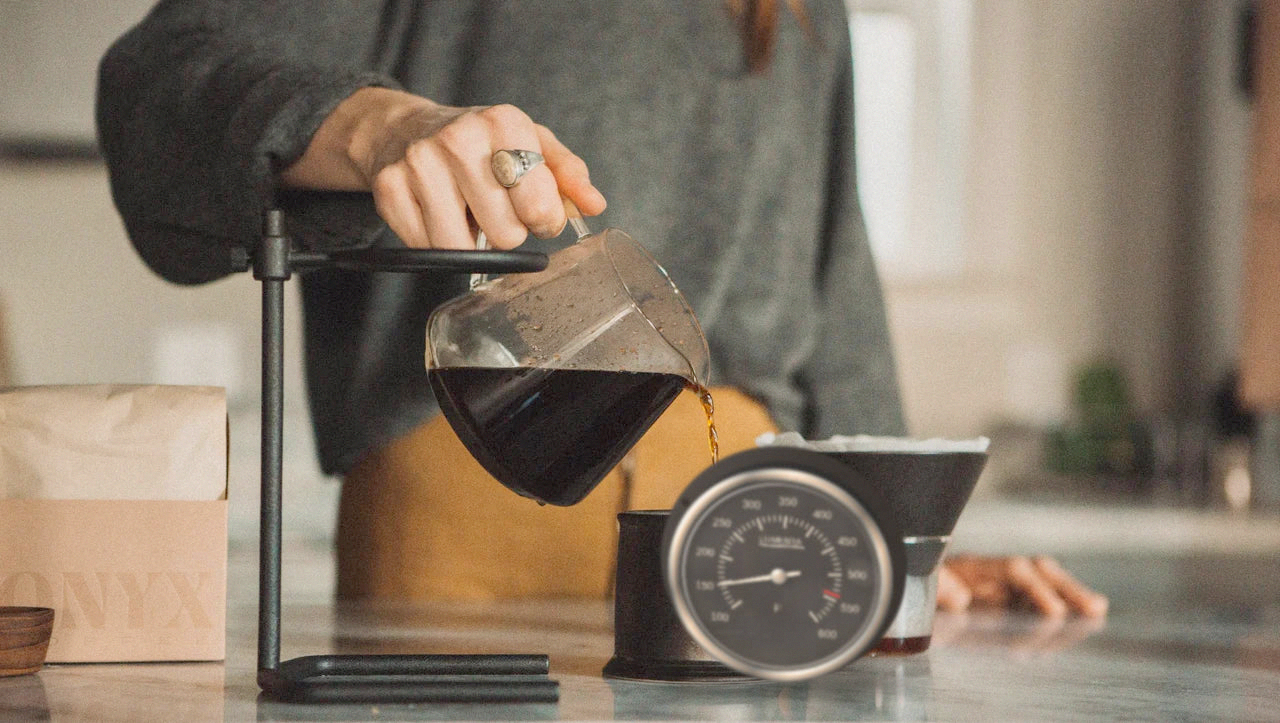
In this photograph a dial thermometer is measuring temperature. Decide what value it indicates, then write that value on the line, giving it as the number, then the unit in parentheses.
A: 150 (°F)
